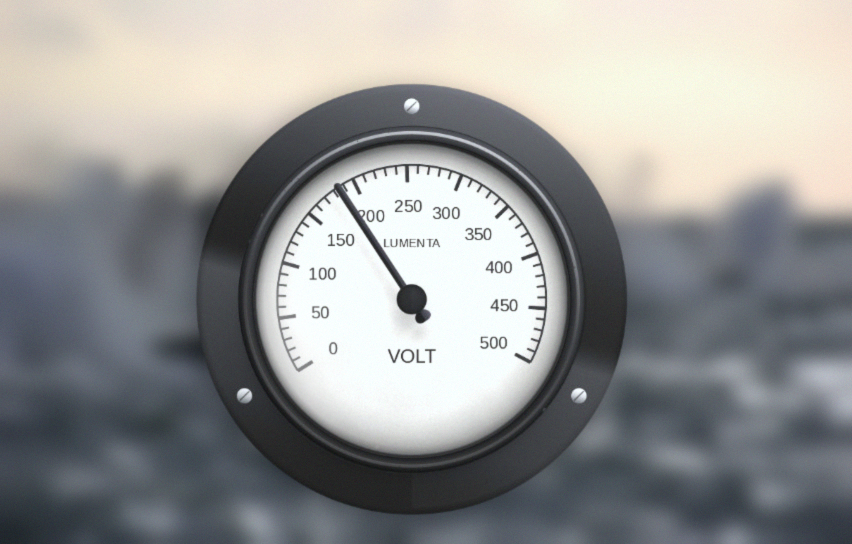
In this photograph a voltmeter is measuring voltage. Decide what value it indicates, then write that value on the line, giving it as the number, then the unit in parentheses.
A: 185 (V)
